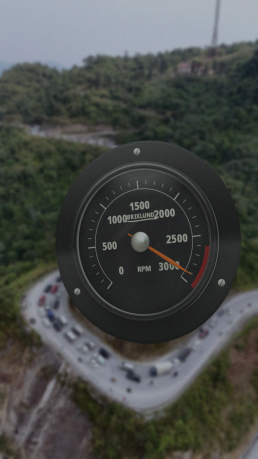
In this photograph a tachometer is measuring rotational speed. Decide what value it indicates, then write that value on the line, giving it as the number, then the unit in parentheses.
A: 2900 (rpm)
